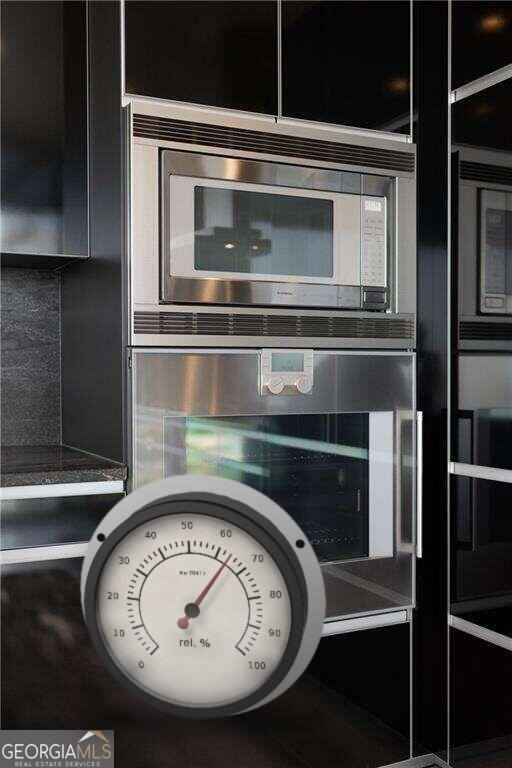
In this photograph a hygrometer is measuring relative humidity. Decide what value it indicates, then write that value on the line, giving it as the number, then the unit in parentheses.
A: 64 (%)
